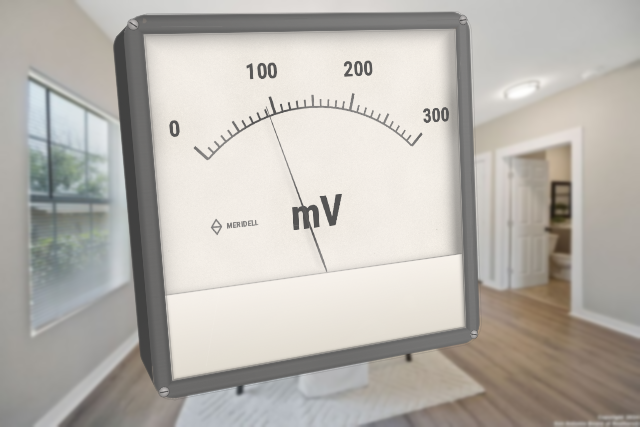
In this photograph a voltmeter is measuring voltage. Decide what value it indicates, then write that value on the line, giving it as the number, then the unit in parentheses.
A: 90 (mV)
